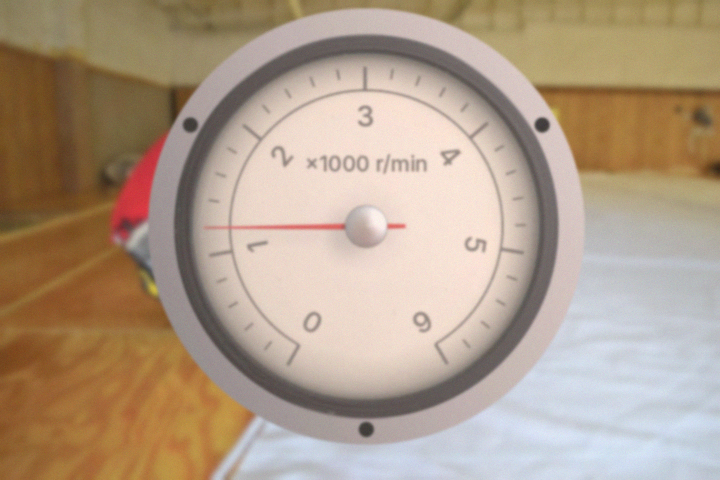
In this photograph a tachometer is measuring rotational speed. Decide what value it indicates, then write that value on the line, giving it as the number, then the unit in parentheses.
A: 1200 (rpm)
